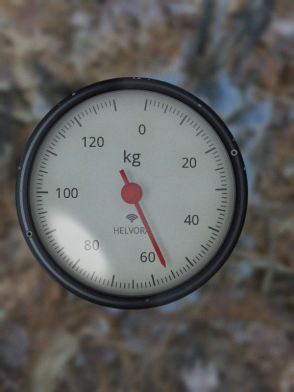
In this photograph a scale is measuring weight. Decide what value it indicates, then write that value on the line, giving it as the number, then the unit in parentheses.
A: 56 (kg)
